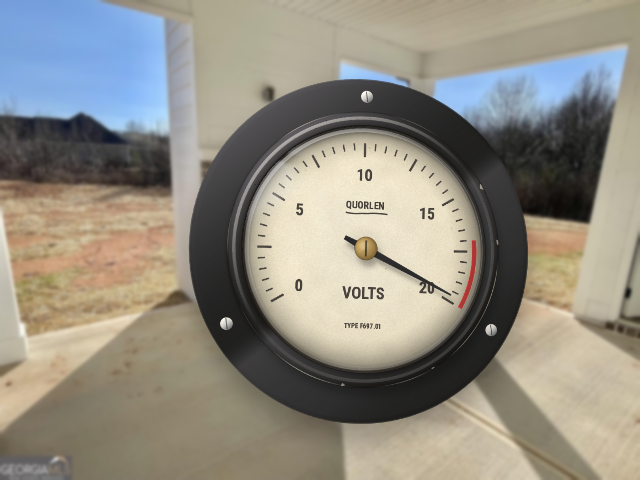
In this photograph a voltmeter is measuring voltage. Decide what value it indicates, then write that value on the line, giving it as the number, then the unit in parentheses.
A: 19.75 (V)
